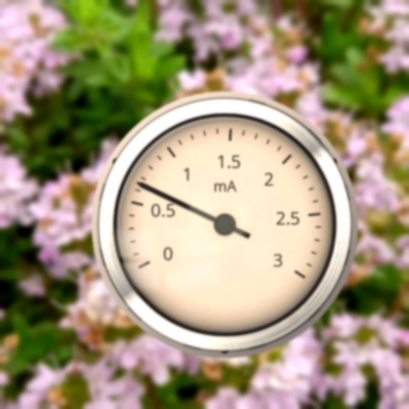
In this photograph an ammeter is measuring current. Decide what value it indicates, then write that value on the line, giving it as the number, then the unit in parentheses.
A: 0.65 (mA)
